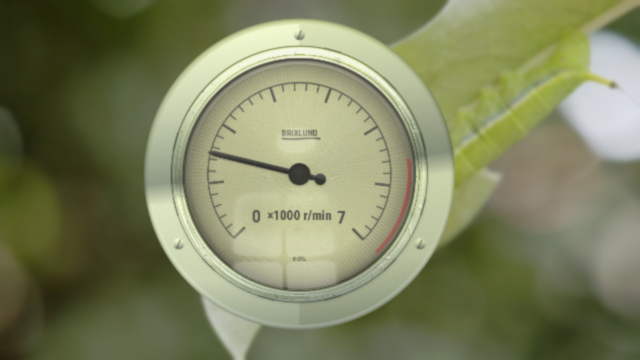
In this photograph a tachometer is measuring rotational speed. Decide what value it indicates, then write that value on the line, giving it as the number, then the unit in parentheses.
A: 1500 (rpm)
